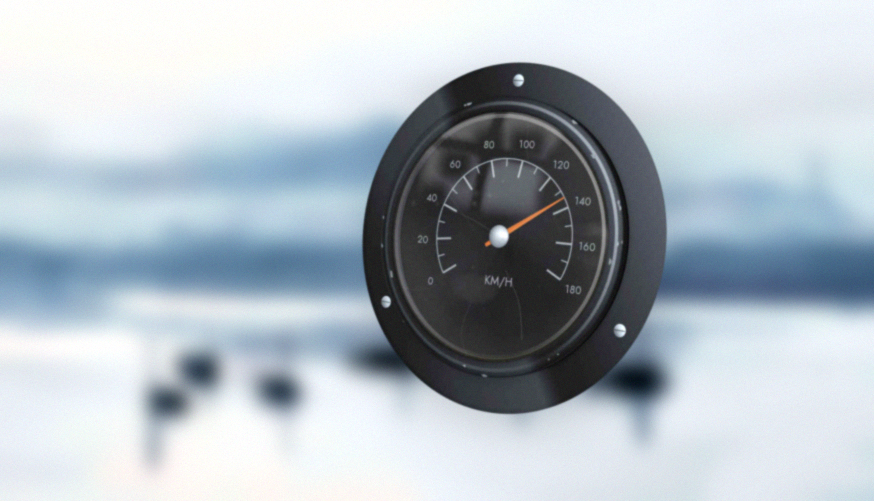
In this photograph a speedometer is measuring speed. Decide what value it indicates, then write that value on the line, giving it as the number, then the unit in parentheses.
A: 135 (km/h)
